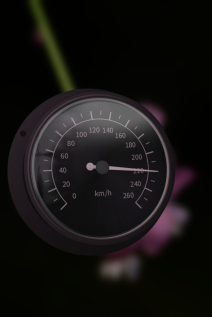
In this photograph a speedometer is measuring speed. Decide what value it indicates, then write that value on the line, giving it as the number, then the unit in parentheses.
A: 220 (km/h)
